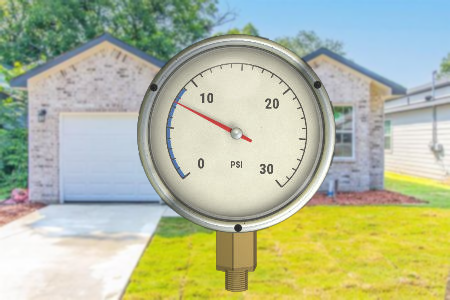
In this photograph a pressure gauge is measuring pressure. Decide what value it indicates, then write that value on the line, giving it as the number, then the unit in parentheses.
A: 7.5 (psi)
